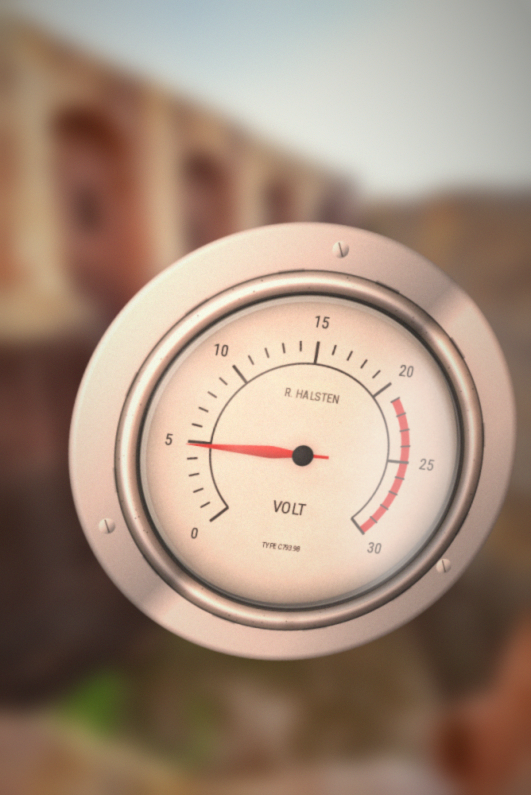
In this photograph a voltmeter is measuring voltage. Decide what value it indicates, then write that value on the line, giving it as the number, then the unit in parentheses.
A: 5 (V)
